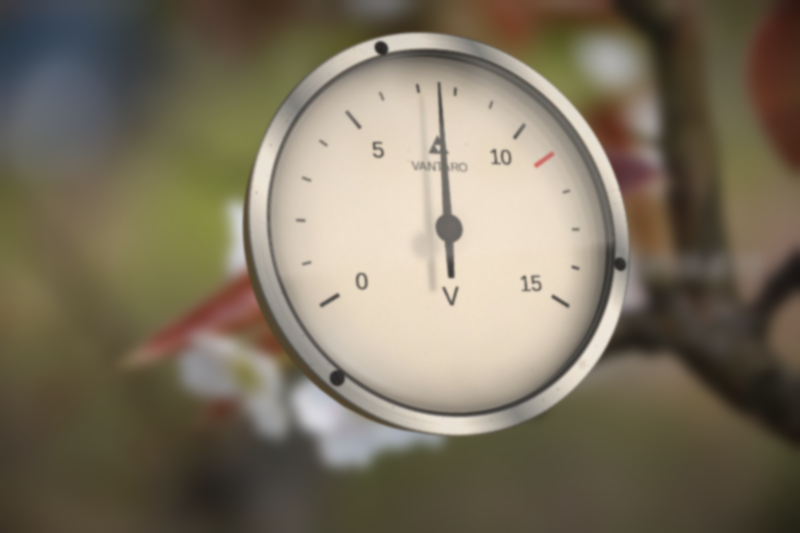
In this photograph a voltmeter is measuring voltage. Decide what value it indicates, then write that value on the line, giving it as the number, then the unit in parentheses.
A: 7.5 (V)
